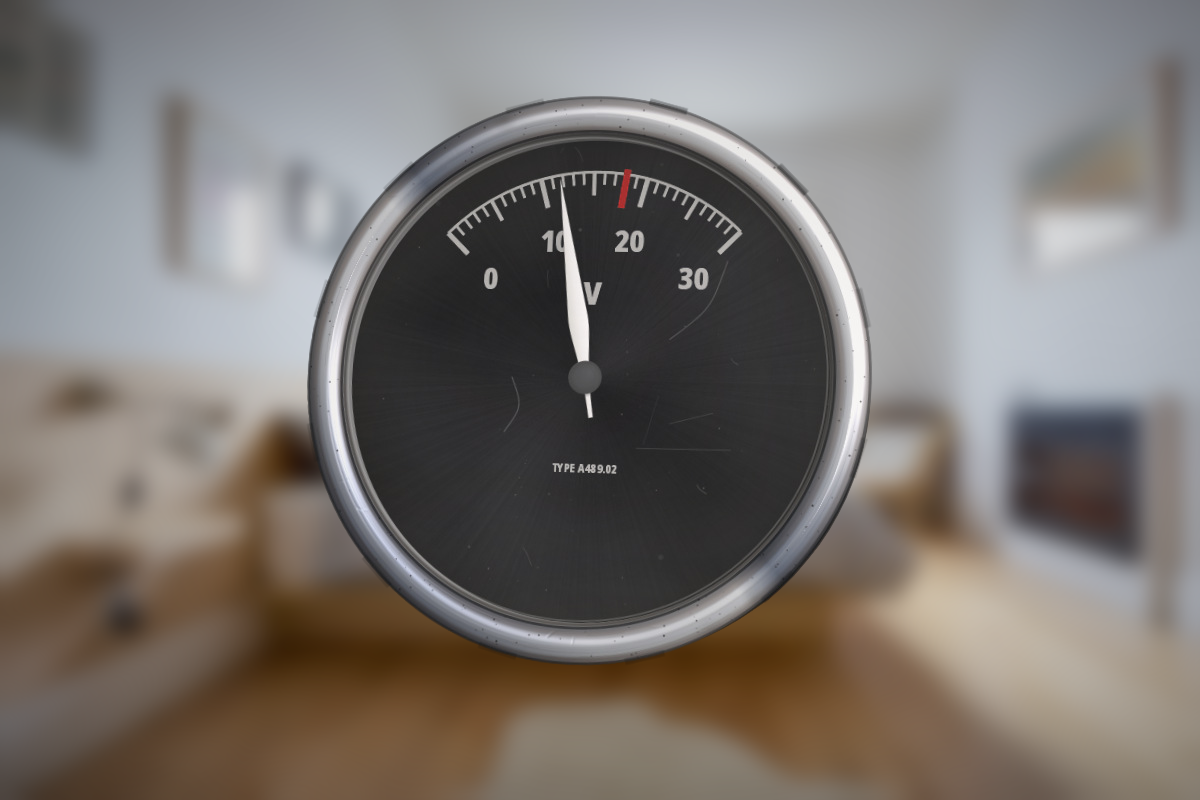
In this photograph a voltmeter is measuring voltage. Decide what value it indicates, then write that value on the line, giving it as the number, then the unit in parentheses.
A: 12 (V)
